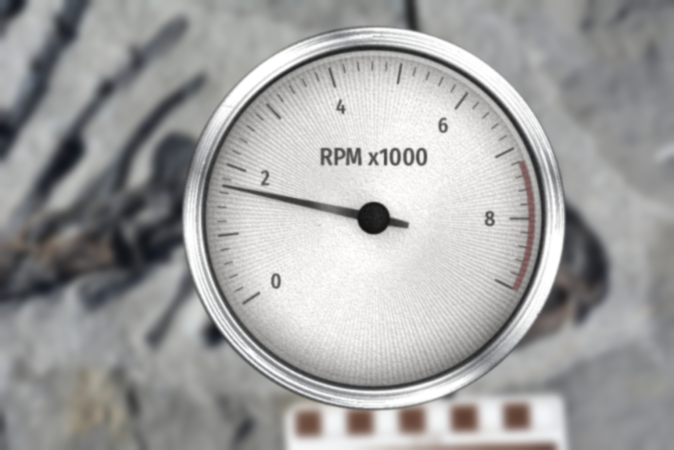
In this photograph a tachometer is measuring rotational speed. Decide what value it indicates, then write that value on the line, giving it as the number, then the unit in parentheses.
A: 1700 (rpm)
